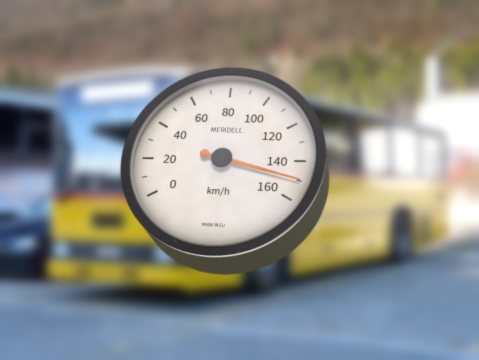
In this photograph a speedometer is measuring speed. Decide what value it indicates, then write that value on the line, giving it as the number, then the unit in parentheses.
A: 150 (km/h)
